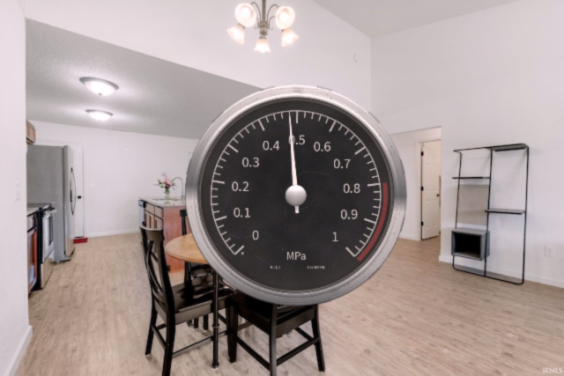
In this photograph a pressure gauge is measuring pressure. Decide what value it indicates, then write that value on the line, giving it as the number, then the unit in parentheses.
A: 0.48 (MPa)
